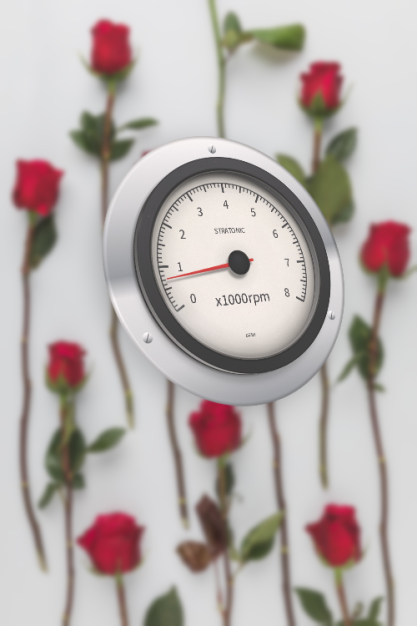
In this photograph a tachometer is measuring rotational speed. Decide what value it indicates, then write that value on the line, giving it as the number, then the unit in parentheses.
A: 700 (rpm)
